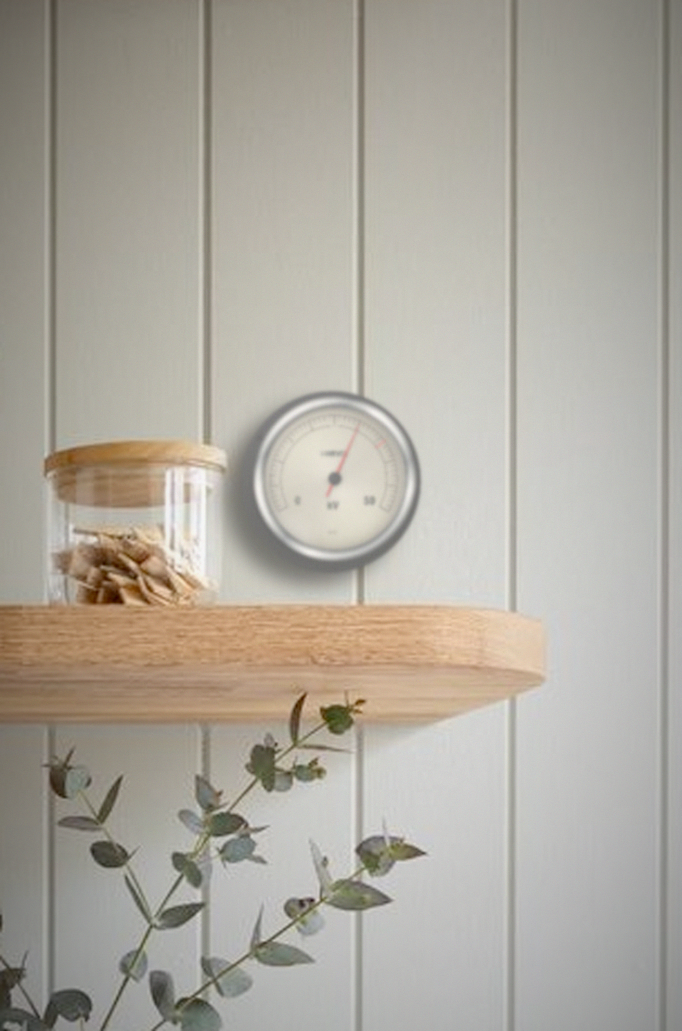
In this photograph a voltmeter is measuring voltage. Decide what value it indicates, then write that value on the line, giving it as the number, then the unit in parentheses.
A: 30 (kV)
